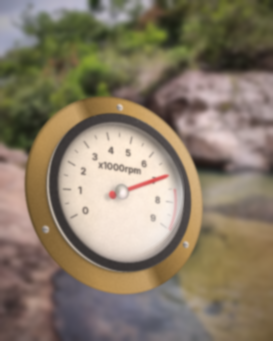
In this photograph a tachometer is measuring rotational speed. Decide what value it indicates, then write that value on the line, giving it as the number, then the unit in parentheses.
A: 7000 (rpm)
